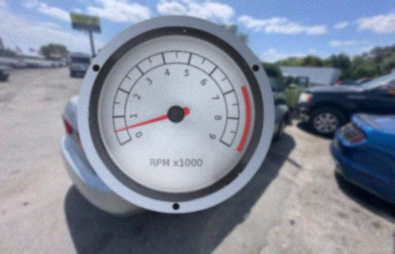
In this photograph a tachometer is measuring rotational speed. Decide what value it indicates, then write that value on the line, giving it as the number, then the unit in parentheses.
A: 500 (rpm)
